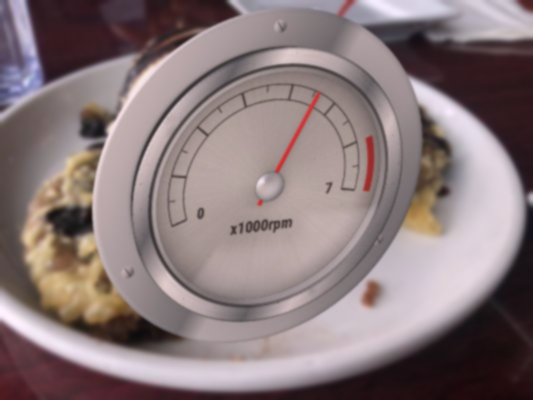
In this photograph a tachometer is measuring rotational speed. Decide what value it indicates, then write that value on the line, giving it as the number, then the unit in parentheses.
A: 4500 (rpm)
